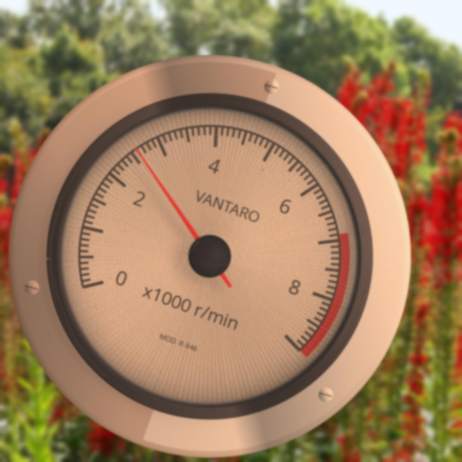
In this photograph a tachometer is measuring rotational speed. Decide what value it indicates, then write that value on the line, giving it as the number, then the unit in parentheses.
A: 2600 (rpm)
